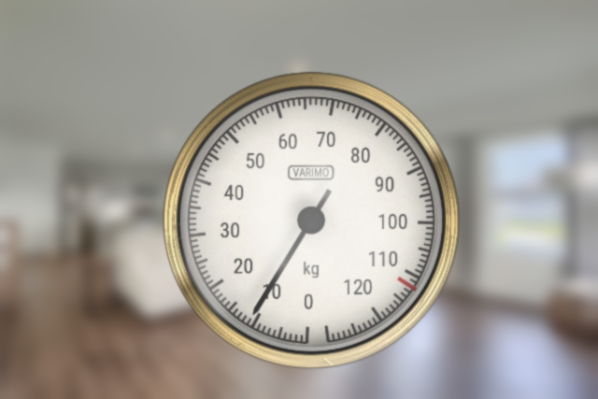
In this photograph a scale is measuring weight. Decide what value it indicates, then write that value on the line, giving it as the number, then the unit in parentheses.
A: 11 (kg)
